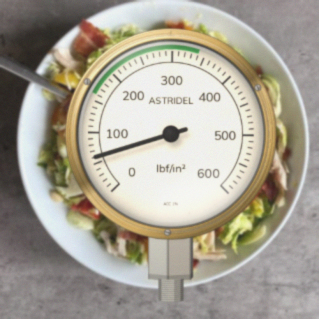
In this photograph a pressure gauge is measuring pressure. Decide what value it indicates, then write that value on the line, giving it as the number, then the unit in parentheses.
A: 60 (psi)
